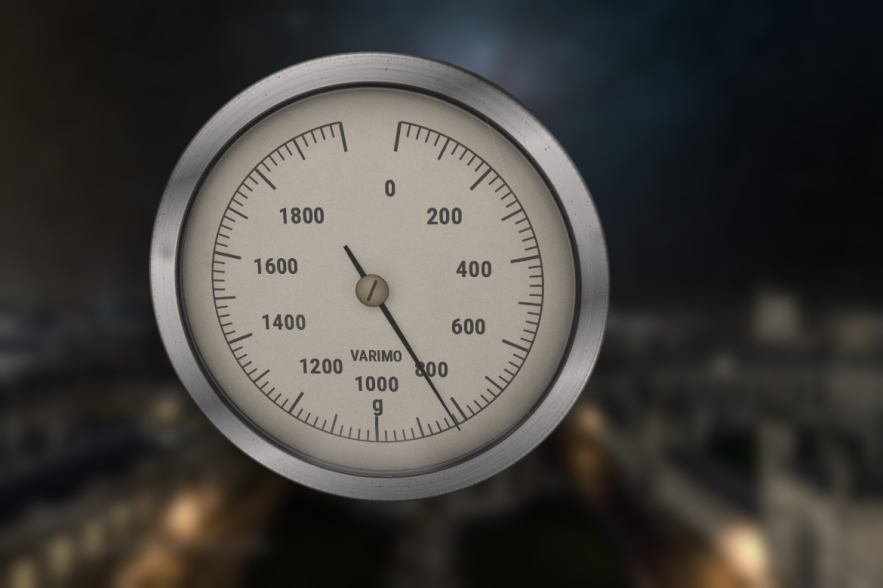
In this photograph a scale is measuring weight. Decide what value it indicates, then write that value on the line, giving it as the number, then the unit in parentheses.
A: 820 (g)
